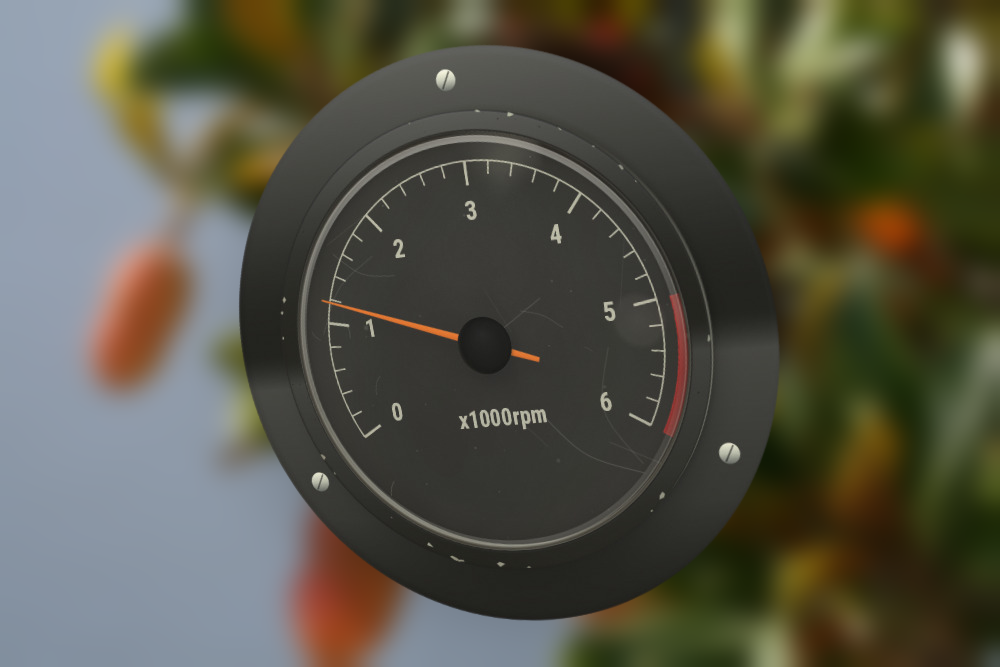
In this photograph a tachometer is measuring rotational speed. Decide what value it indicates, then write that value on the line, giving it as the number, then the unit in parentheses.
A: 1200 (rpm)
